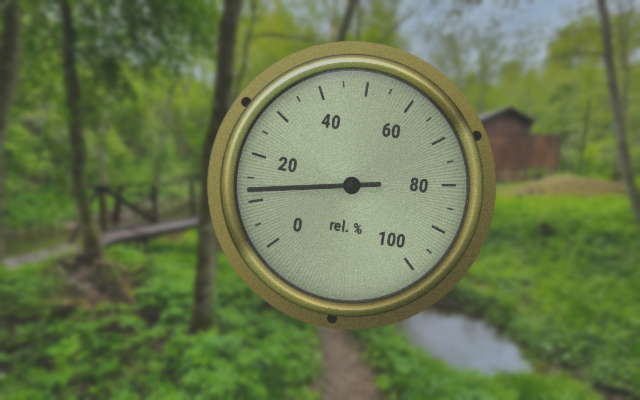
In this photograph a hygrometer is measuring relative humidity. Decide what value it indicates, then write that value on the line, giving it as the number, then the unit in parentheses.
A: 12.5 (%)
